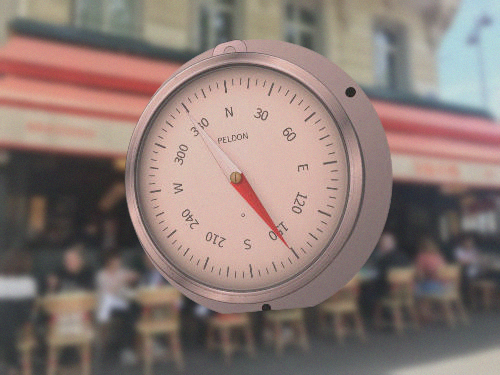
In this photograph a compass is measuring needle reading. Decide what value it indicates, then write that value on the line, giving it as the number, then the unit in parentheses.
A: 150 (°)
